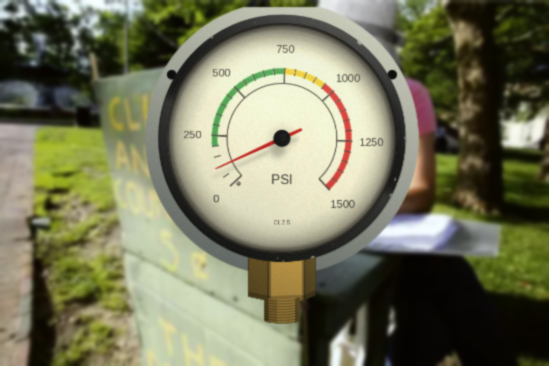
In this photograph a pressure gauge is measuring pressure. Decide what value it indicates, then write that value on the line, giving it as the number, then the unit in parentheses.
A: 100 (psi)
